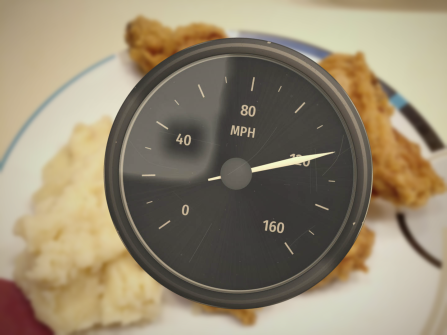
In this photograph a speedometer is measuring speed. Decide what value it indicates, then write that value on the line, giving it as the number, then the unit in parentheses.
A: 120 (mph)
